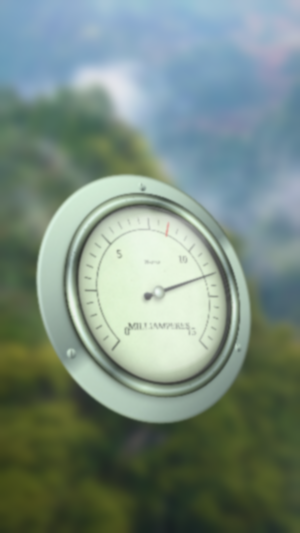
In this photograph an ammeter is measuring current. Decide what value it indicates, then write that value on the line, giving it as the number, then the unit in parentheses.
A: 11.5 (mA)
